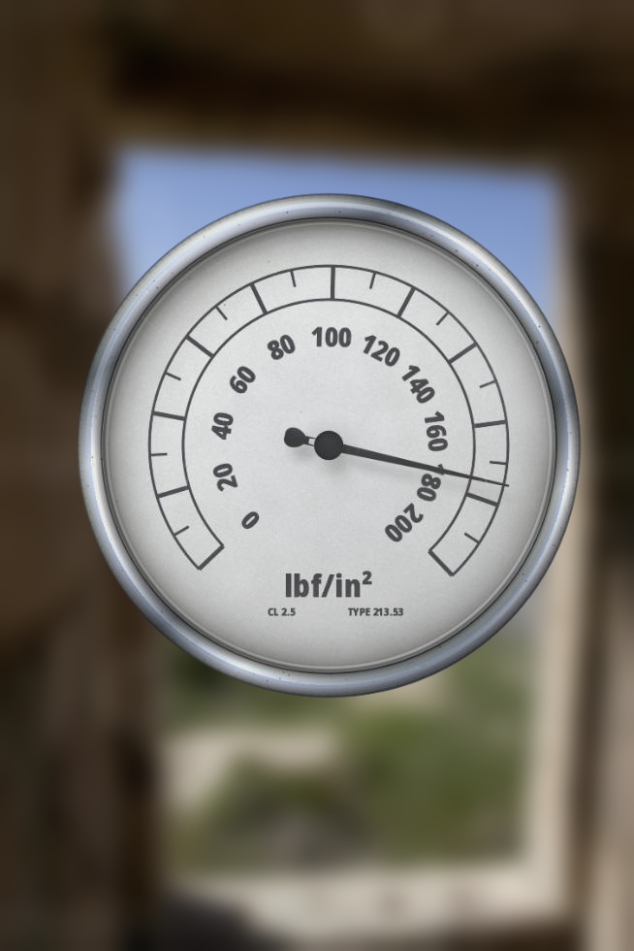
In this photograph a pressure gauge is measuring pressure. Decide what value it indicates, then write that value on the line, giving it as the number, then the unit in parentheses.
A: 175 (psi)
